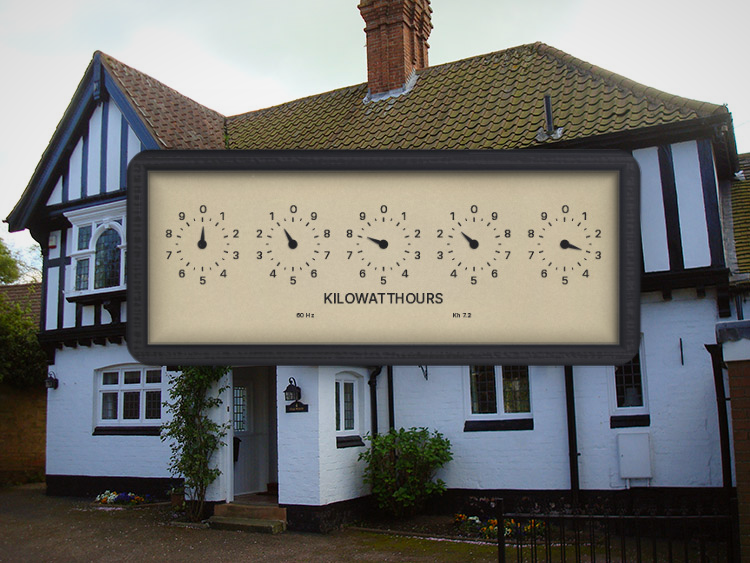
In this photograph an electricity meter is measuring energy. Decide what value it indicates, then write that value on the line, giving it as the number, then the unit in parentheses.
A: 813 (kWh)
